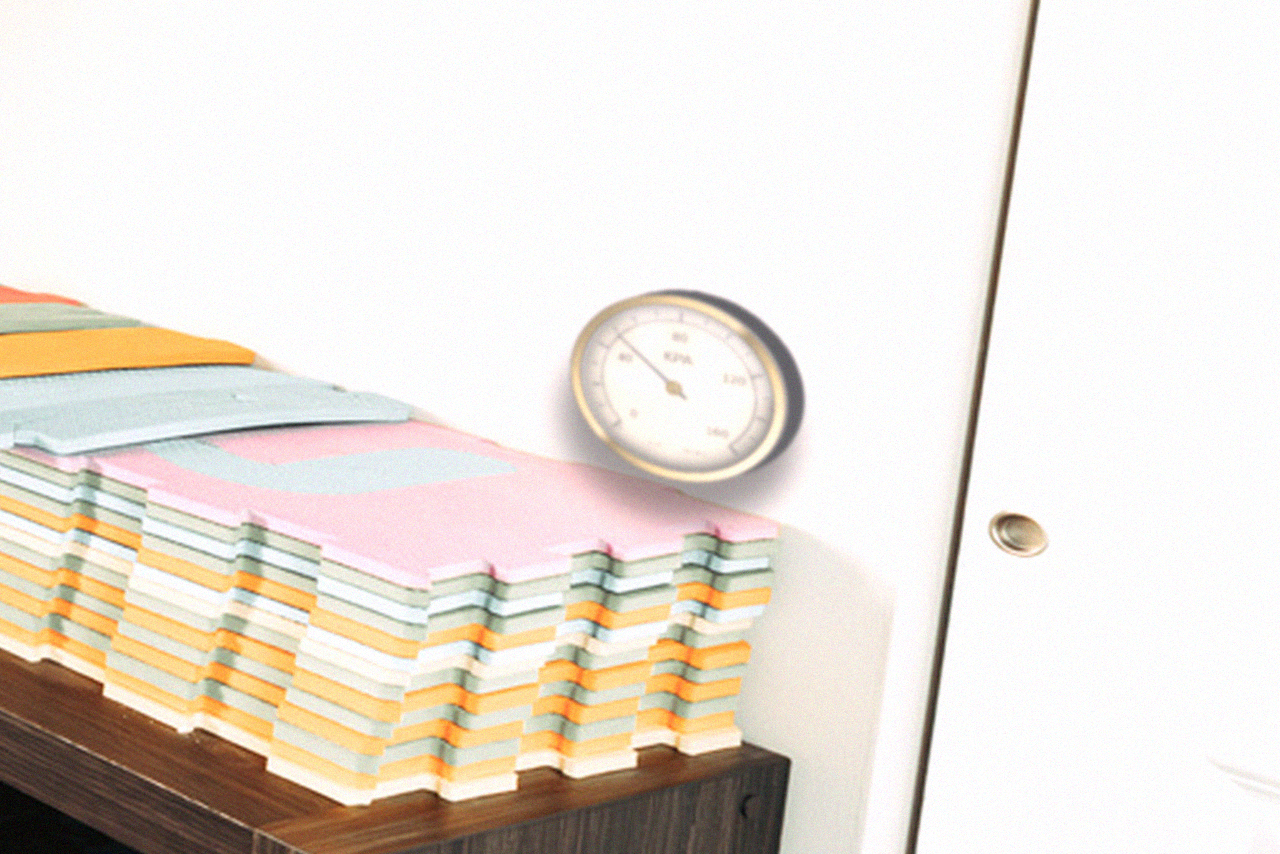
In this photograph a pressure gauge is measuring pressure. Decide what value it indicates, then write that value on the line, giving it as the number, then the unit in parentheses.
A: 50 (kPa)
